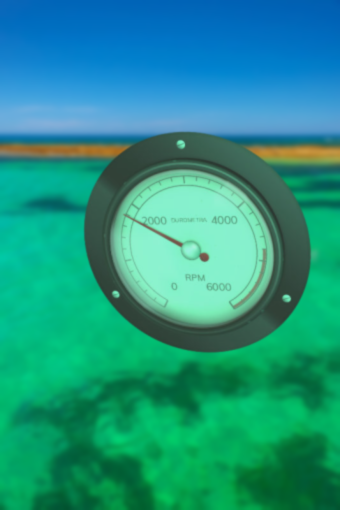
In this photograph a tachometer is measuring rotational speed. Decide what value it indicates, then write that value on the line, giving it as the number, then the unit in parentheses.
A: 1800 (rpm)
